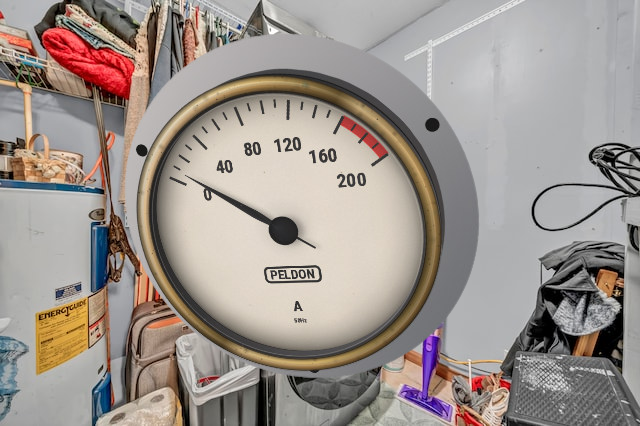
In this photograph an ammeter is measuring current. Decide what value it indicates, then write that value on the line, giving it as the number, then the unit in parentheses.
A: 10 (A)
